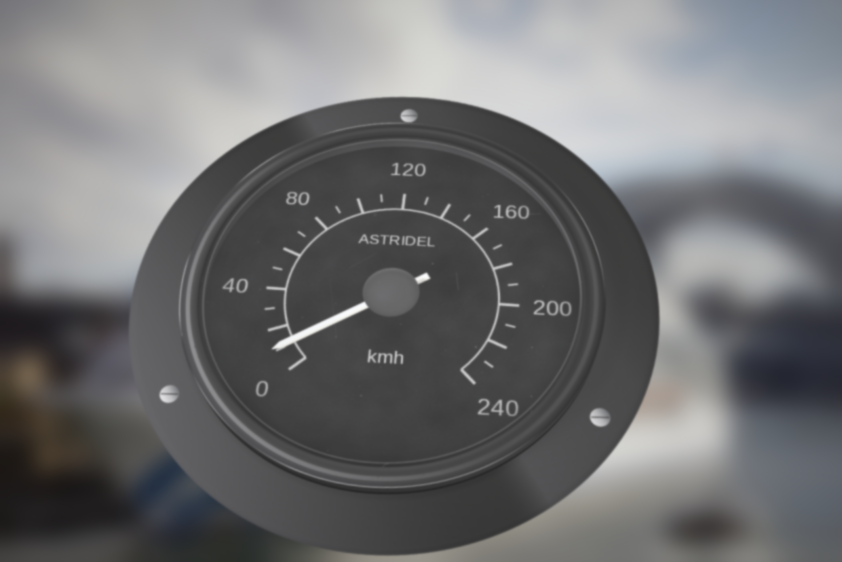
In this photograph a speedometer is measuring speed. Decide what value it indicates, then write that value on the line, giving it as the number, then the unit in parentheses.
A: 10 (km/h)
